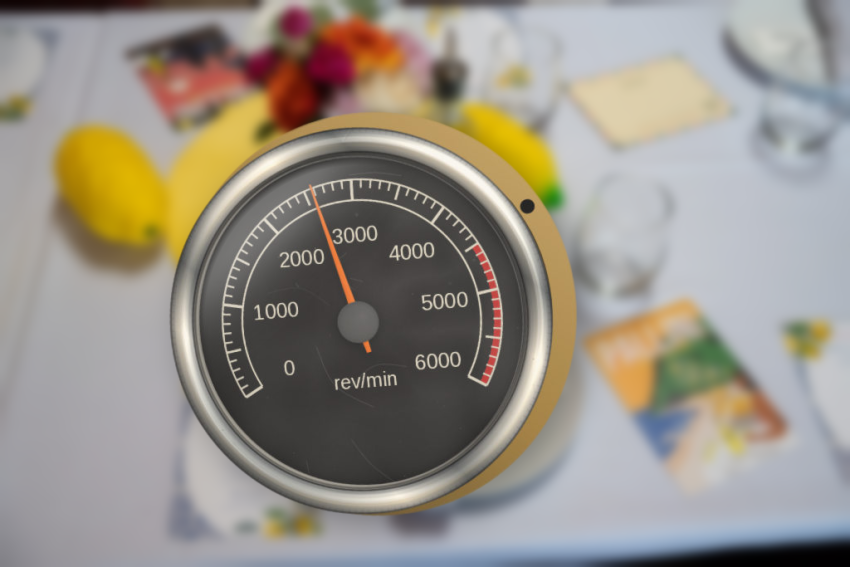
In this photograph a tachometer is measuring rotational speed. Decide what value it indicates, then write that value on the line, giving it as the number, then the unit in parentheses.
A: 2600 (rpm)
